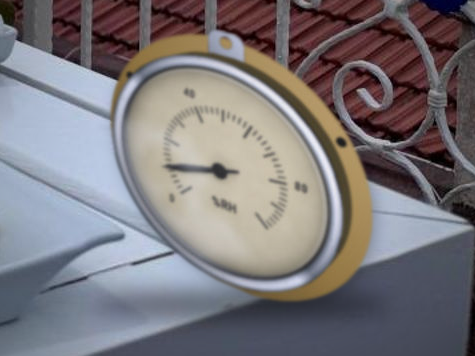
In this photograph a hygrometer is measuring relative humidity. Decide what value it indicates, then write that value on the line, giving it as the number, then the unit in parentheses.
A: 10 (%)
